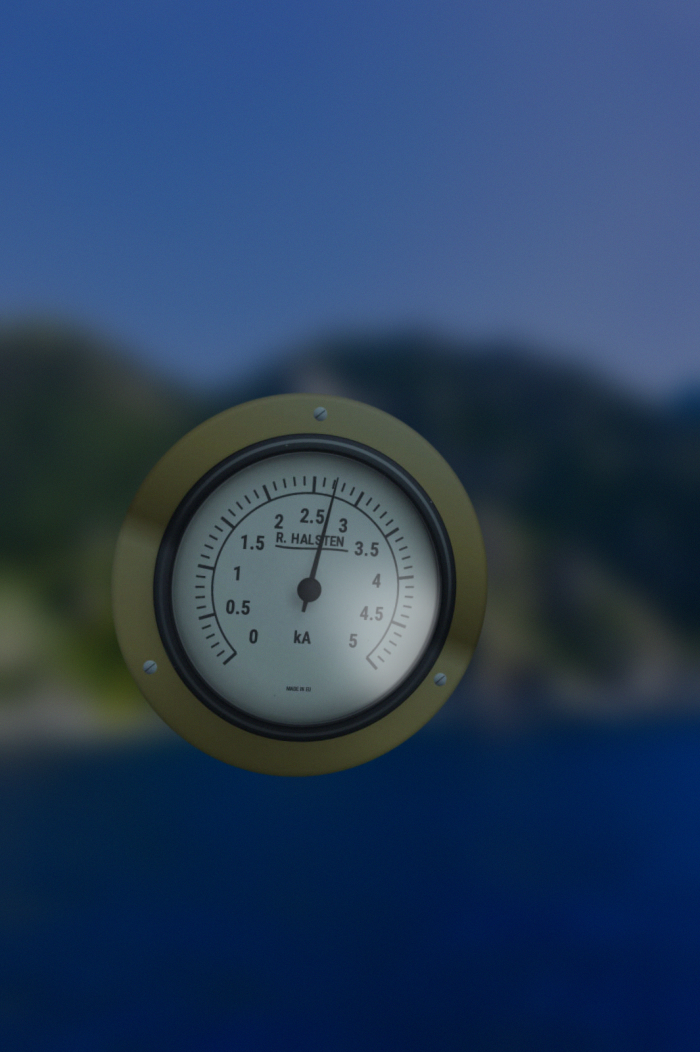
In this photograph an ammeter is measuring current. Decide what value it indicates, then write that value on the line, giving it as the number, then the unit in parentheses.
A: 2.7 (kA)
